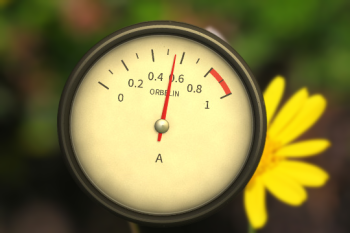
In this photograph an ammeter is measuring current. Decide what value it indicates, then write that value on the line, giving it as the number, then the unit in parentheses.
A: 0.55 (A)
